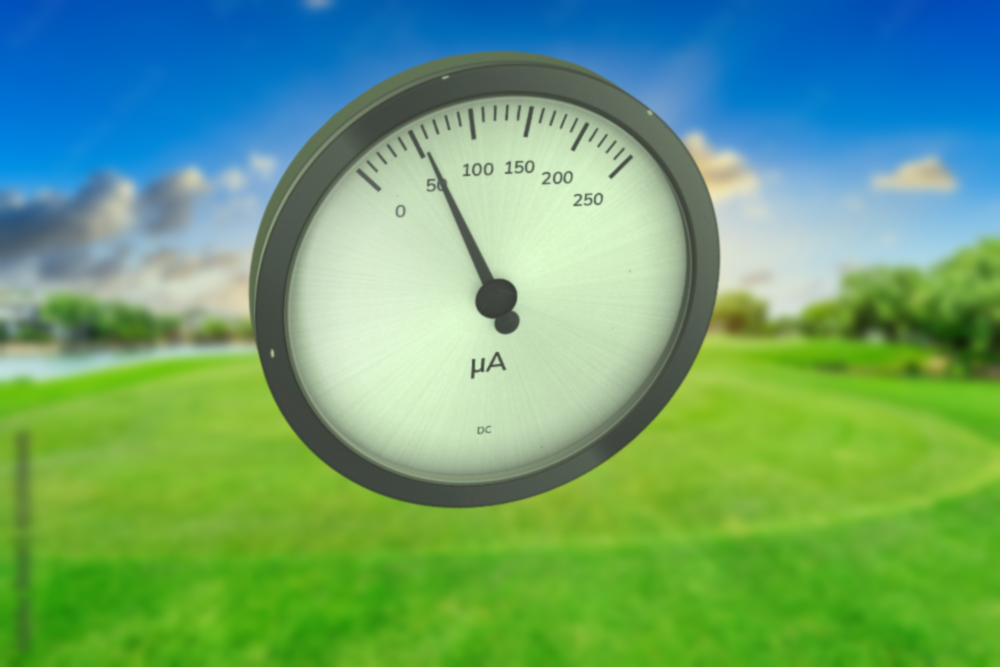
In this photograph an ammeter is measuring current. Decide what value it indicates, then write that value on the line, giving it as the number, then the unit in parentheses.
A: 55 (µA)
